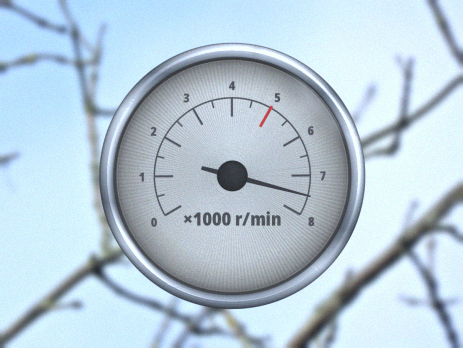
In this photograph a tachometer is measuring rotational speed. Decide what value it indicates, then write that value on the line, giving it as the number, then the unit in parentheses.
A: 7500 (rpm)
